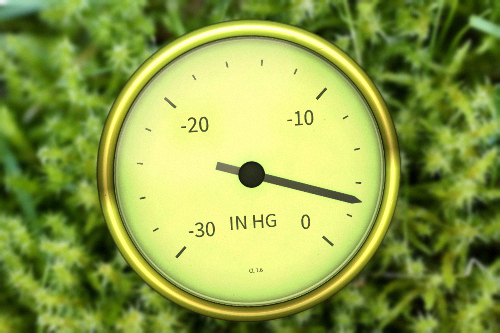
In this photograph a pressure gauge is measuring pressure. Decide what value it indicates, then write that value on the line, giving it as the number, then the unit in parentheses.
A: -3 (inHg)
